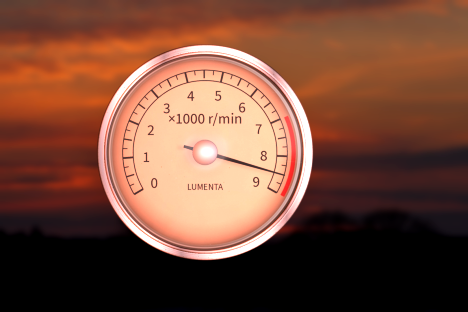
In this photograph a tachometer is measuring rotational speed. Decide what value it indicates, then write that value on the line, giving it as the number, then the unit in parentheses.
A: 8500 (rpm)
